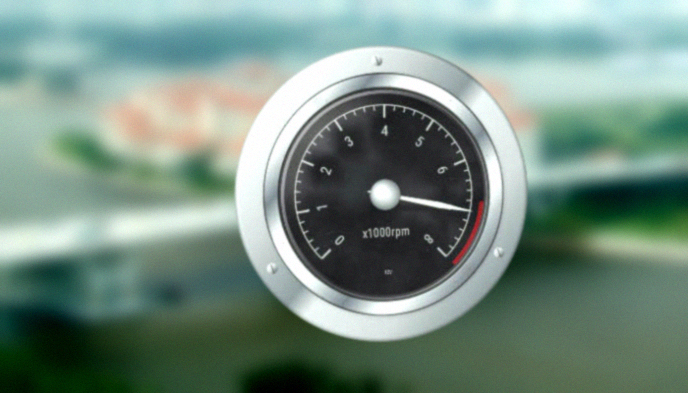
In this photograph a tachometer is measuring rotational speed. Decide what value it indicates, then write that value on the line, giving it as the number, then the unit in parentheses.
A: 7000 (rpm)
